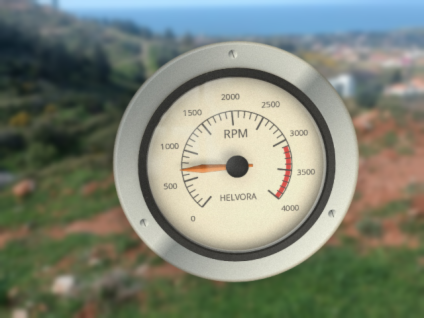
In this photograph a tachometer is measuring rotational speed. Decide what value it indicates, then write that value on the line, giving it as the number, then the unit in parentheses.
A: 700 (rpm)
